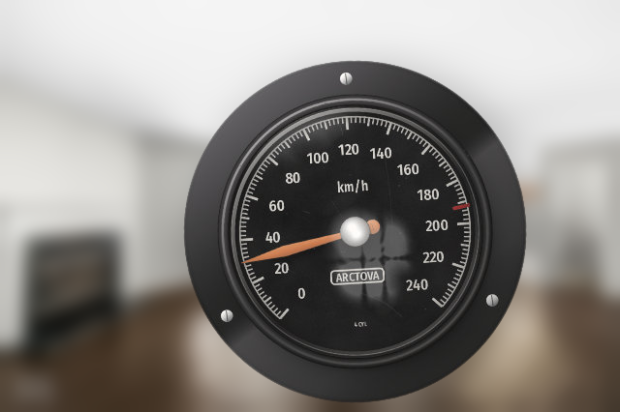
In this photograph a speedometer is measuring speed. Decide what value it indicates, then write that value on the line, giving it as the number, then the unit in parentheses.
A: 30 (km/h)
